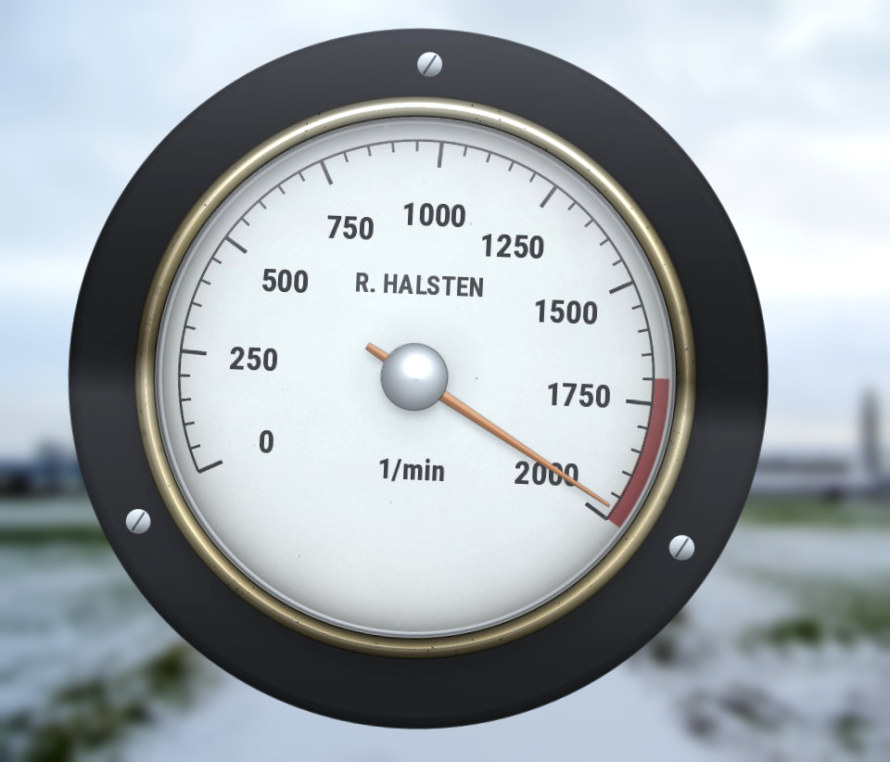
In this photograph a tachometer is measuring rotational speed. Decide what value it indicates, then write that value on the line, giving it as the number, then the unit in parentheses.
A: 1975 (rpm)
